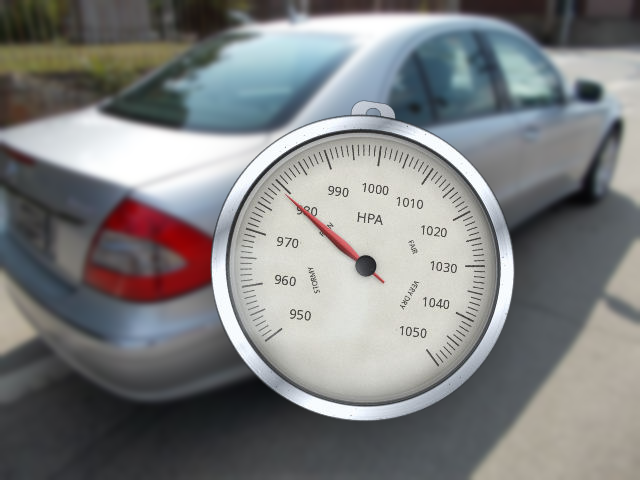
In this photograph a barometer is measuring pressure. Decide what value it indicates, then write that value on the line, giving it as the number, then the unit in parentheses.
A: 979 (hPa)
